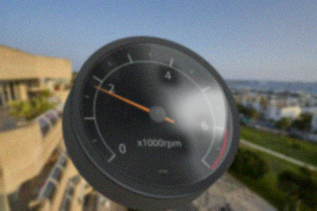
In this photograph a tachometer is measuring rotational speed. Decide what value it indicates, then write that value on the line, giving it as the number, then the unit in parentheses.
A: 1750 (rpm)
